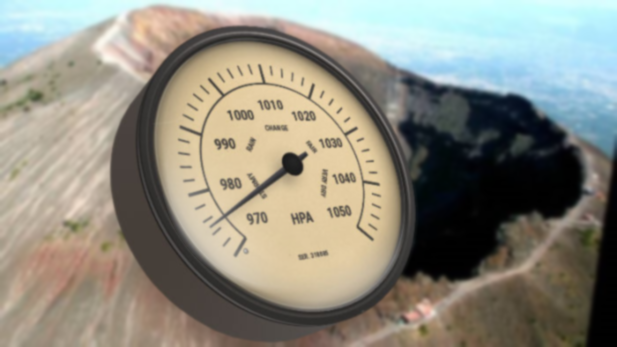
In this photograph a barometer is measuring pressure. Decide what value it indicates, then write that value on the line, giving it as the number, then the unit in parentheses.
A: 975 (hPa)
